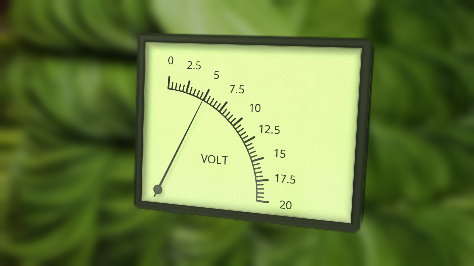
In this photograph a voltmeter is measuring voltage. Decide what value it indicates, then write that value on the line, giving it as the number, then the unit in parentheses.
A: 5 (V)
